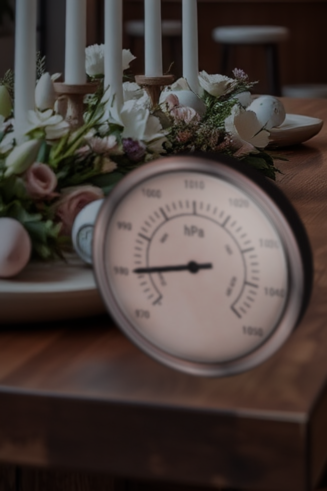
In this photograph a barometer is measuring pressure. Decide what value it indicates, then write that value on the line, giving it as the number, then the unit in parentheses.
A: 980 (hPa)
